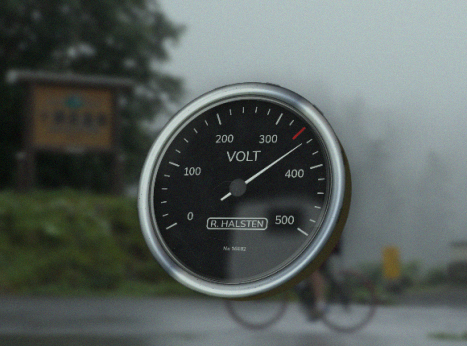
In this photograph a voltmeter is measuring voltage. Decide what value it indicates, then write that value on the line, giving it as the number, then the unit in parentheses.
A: 360 (V)
